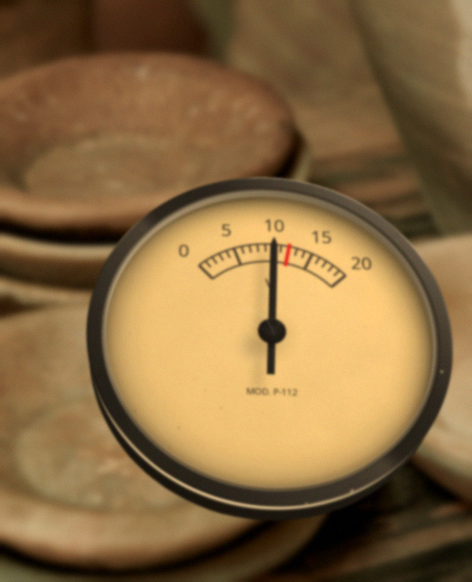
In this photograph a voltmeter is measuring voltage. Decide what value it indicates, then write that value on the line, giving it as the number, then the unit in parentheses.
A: 10 (V)
